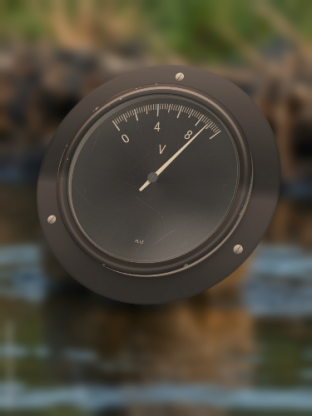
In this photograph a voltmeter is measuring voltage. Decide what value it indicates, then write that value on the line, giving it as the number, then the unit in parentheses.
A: 9 (V)
